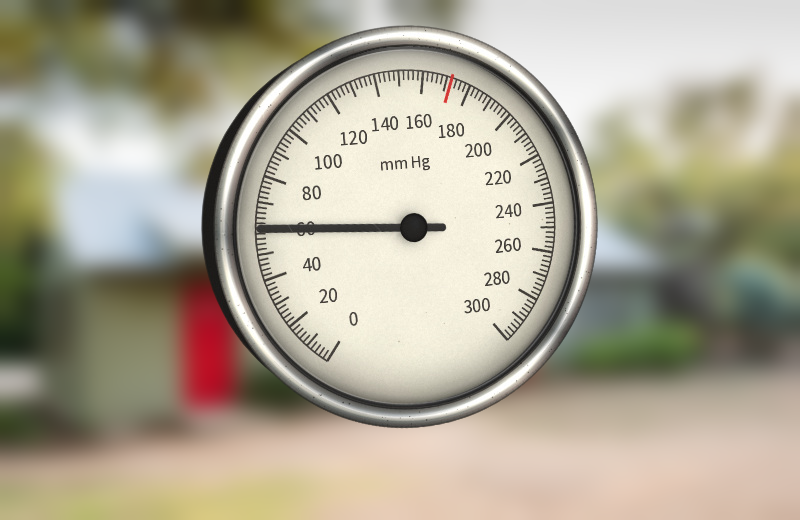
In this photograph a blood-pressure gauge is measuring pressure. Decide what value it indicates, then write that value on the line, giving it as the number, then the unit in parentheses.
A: 60 (mmHg)
